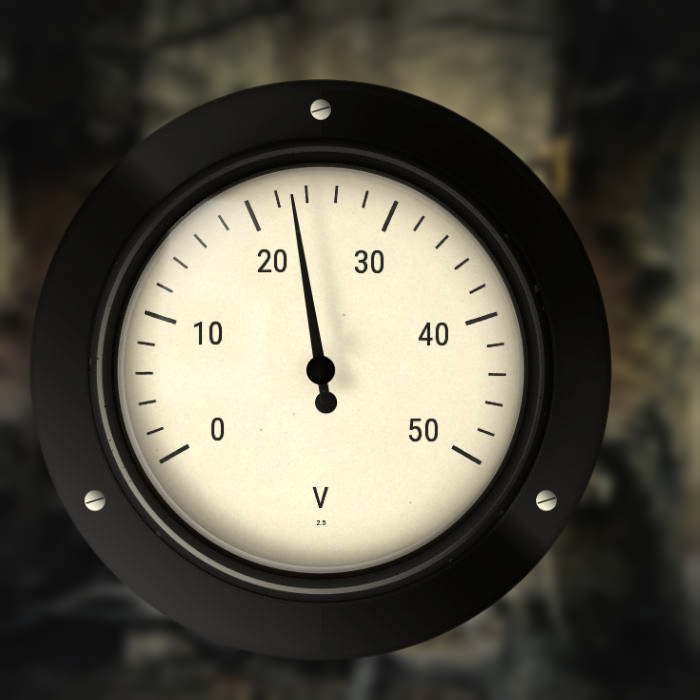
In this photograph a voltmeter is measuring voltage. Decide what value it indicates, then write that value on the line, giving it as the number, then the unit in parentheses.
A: 23 (V)
